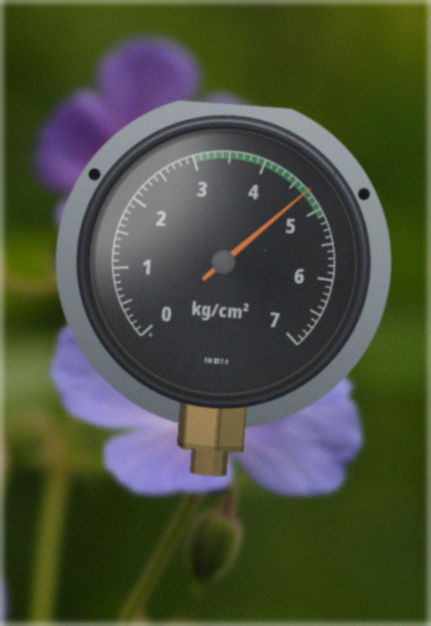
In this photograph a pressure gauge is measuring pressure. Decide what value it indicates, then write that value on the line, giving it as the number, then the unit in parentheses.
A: 4.7 (kg/cm²)
